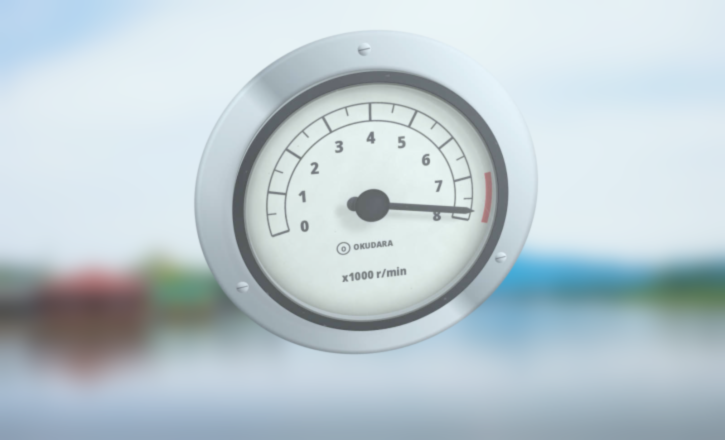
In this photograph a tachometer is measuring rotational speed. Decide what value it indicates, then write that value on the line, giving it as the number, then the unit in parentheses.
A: 7750 (rpm)
